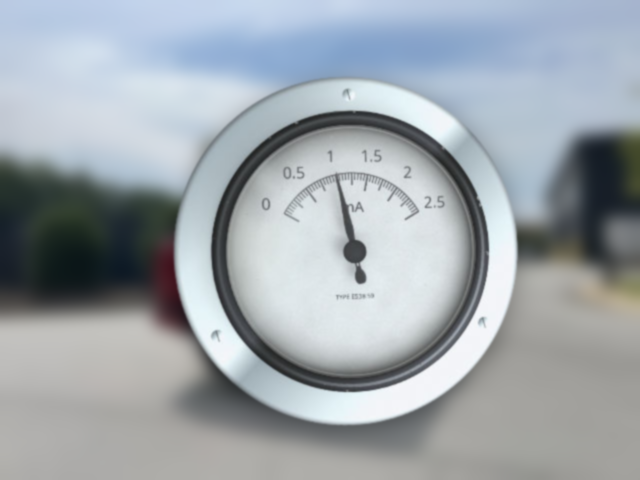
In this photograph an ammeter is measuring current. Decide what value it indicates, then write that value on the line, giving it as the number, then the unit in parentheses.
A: 1 (mA)
